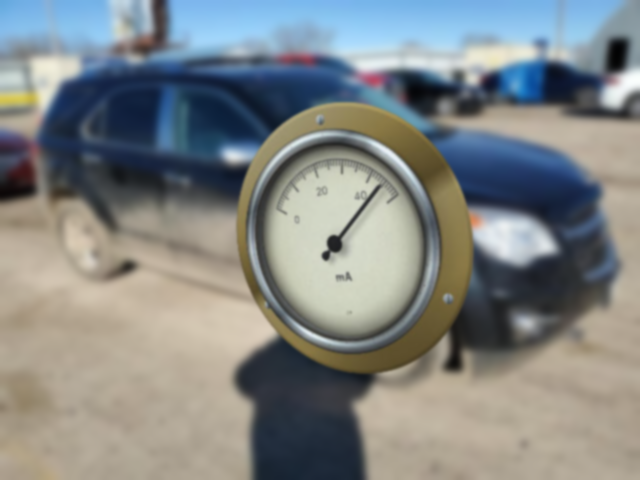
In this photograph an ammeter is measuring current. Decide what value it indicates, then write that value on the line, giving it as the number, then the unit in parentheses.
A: 45 (mA)
